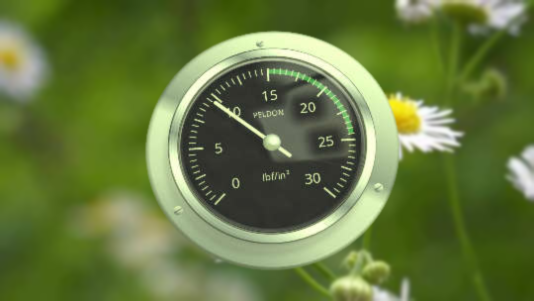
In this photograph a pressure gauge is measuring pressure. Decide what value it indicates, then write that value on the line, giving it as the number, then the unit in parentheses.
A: 9.5 (psi)
